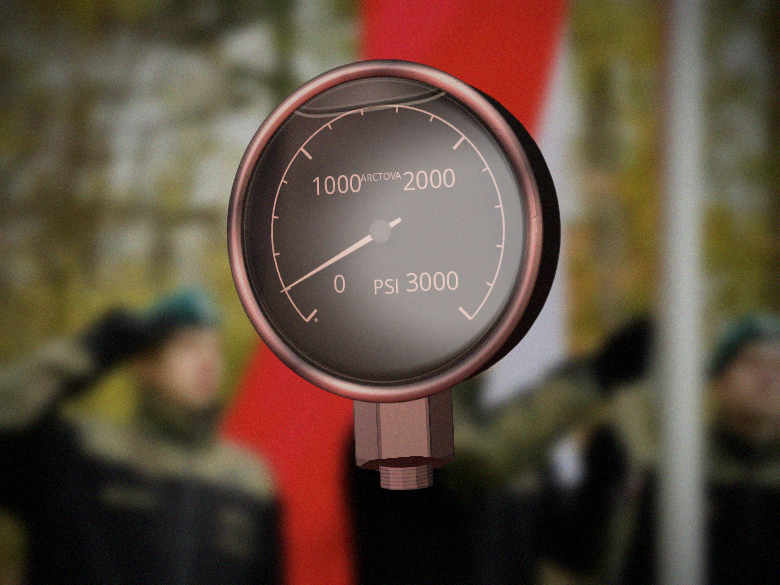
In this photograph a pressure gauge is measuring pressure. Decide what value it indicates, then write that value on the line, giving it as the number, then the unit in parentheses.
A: 200 (psi)
